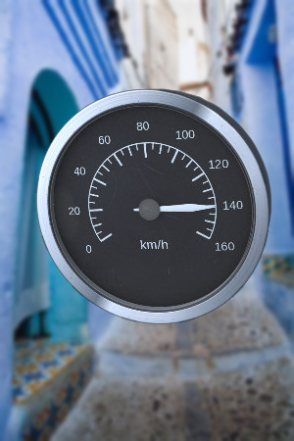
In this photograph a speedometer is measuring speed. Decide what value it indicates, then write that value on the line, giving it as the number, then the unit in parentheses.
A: 140 (km/h)
